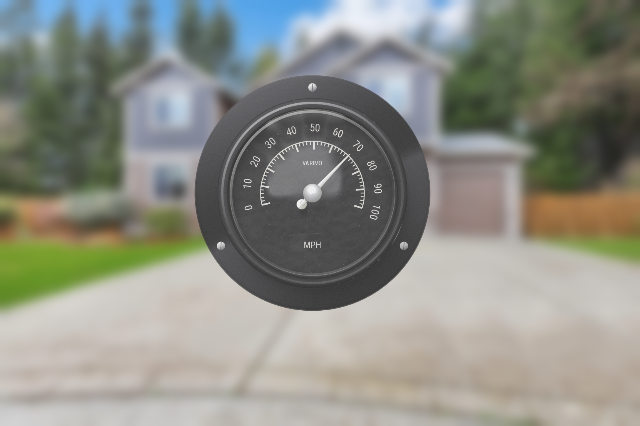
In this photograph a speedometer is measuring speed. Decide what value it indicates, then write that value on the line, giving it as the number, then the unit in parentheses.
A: 70 (mph)
